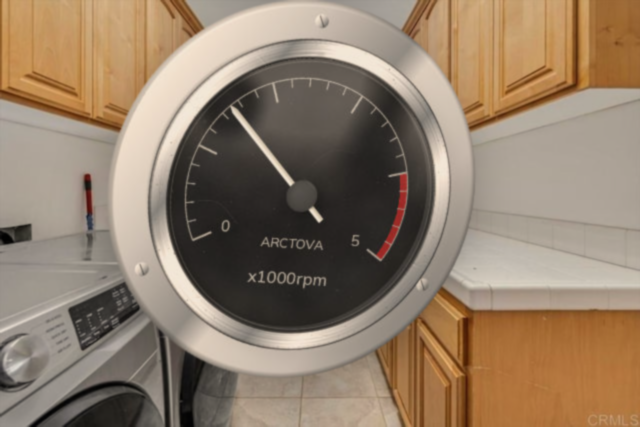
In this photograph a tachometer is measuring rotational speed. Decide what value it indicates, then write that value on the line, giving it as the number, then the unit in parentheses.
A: 1500 (rpm)
